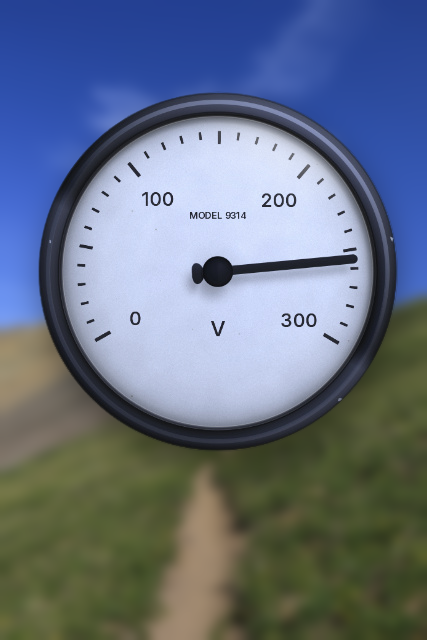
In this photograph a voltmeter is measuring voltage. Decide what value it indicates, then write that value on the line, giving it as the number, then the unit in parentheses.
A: 255 (V)
